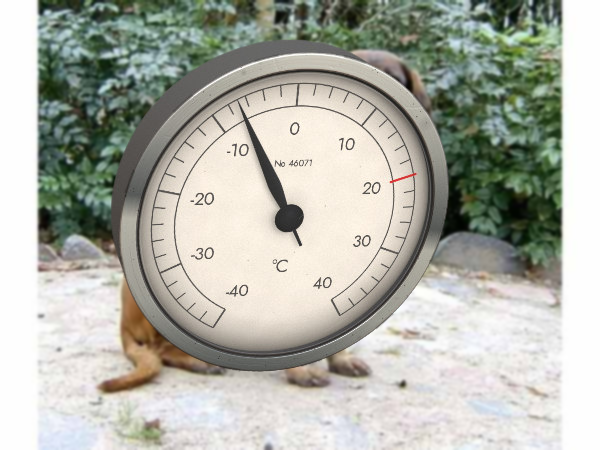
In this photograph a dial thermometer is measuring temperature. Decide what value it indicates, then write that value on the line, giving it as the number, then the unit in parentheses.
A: -7 (°C)
